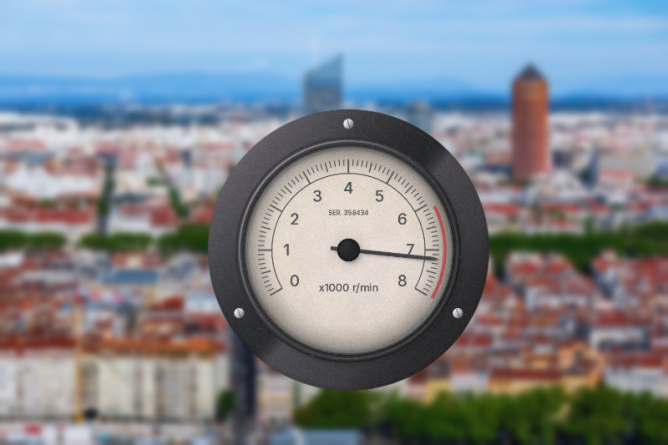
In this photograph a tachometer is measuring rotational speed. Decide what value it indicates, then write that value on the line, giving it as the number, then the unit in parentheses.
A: 7200 (rpm)
